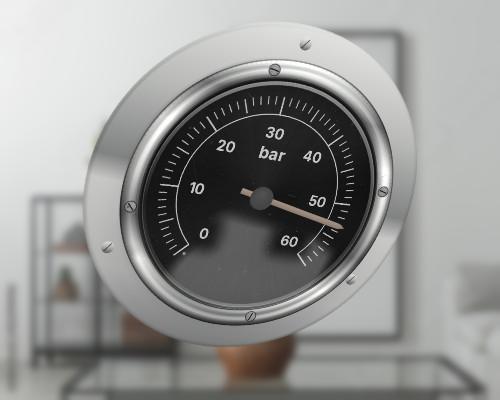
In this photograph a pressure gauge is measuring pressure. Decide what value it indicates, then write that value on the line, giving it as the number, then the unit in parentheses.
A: 53 (bar)
